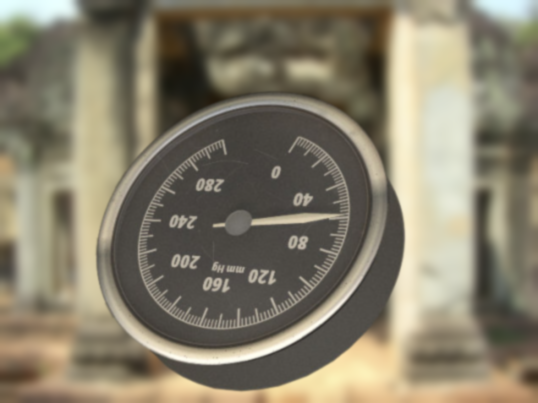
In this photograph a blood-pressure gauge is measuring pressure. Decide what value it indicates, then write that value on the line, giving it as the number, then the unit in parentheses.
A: 60 (mmHg)
